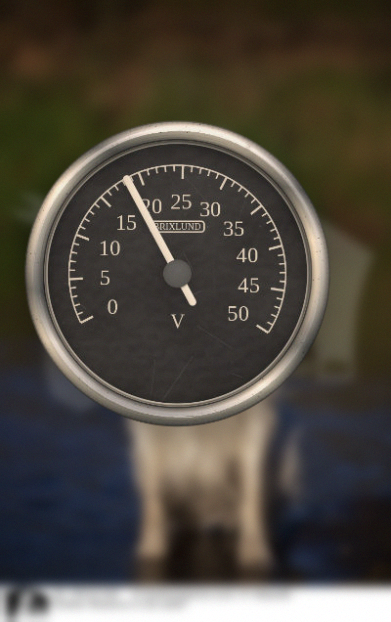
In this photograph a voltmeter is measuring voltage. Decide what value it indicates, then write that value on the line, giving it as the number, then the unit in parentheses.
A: 18.5 (V)
